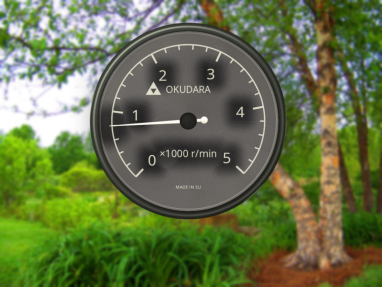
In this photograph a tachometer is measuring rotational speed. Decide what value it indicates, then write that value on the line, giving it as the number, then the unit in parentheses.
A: 800 (rpm)
